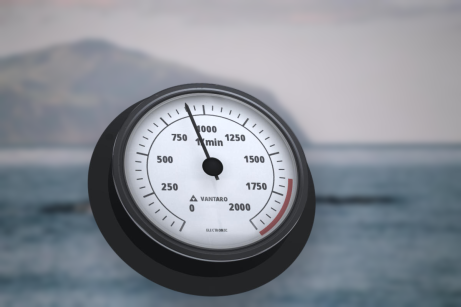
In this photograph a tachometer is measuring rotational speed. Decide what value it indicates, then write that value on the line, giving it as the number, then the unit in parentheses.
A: 900 (rpm)
